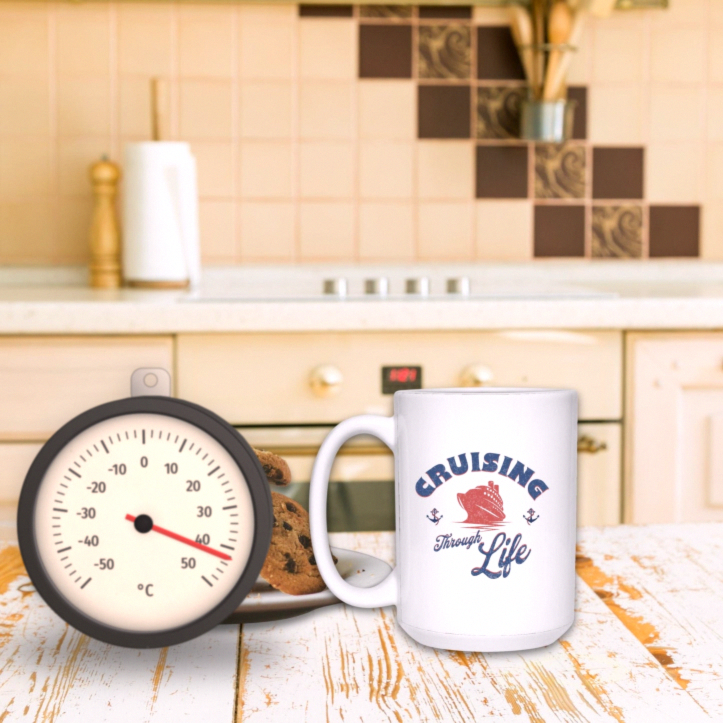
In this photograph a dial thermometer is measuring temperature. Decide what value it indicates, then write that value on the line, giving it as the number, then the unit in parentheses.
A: 42 (°C)
